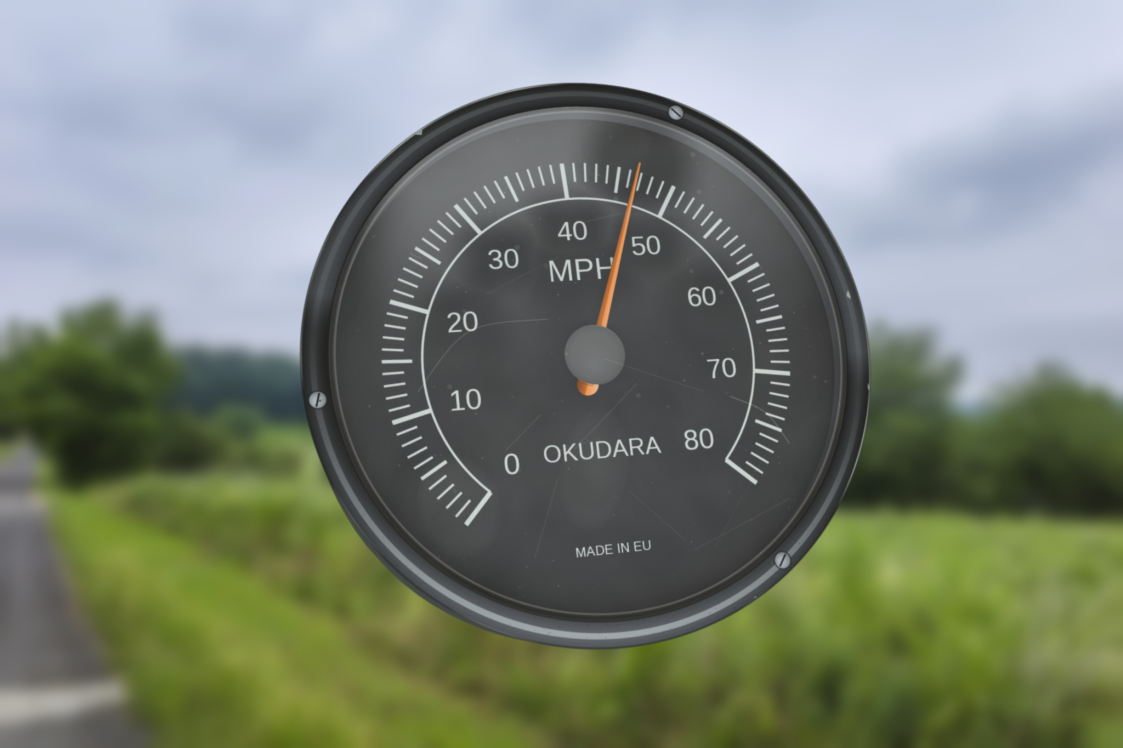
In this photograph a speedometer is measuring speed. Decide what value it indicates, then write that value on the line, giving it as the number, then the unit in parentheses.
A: 46.5 (mph)
